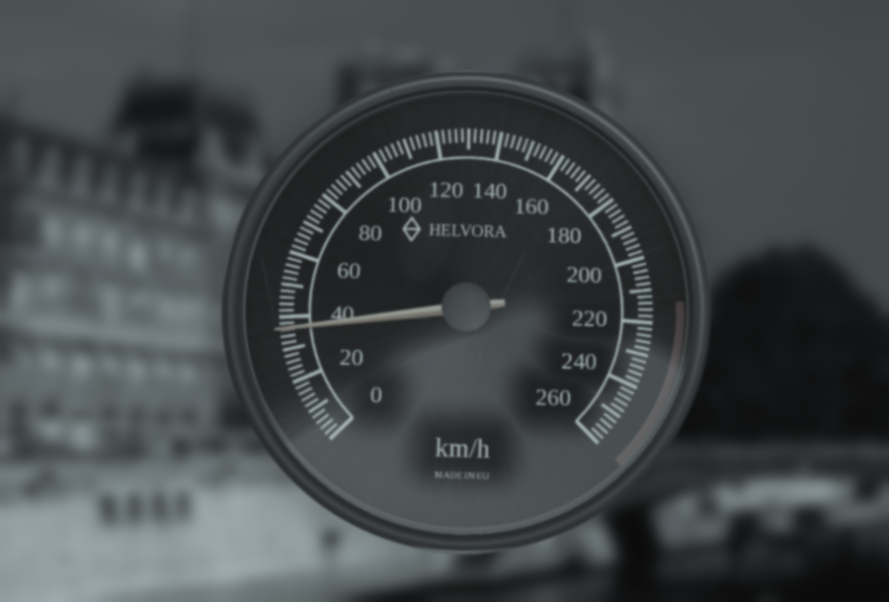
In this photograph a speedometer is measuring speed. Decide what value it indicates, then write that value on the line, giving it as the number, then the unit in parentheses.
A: 36 (km/h)
